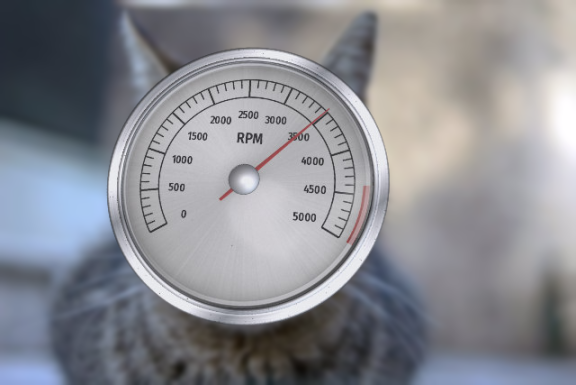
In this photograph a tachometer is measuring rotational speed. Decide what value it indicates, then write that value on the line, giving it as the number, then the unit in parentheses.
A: 3500 (rpm)
